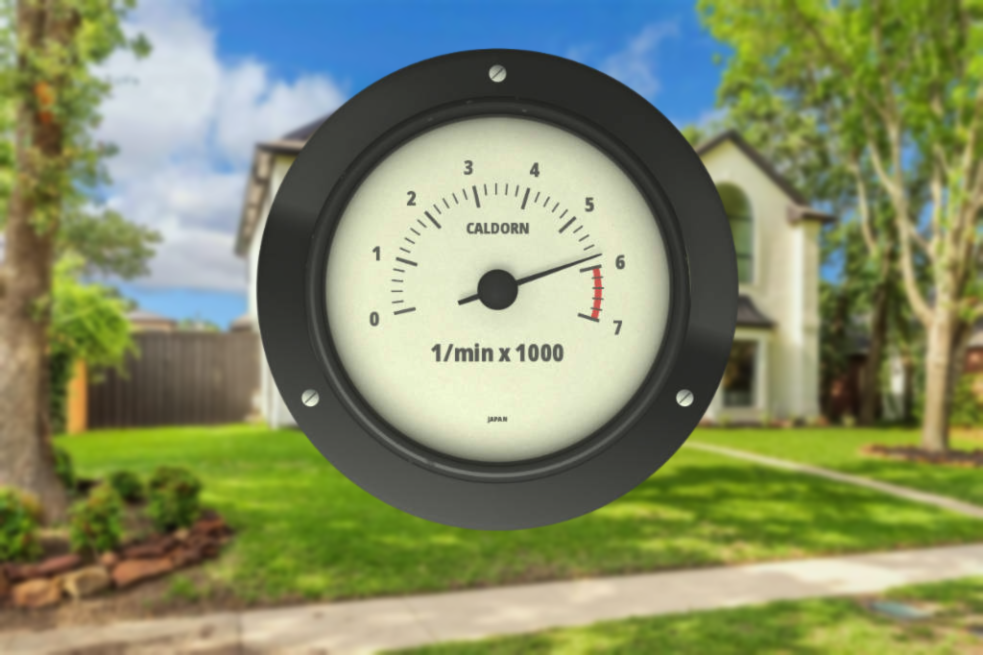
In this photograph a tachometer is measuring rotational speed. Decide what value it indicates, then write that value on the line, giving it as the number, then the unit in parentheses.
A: 5800 (rpm)
